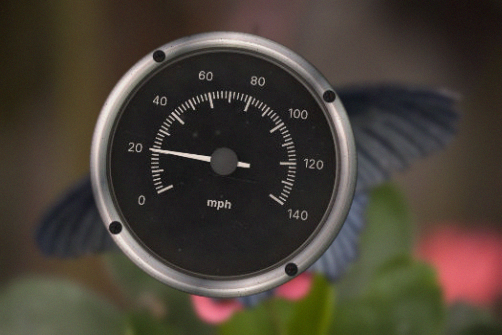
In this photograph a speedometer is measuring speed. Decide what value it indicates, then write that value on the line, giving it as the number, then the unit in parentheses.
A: 20 (mph)
